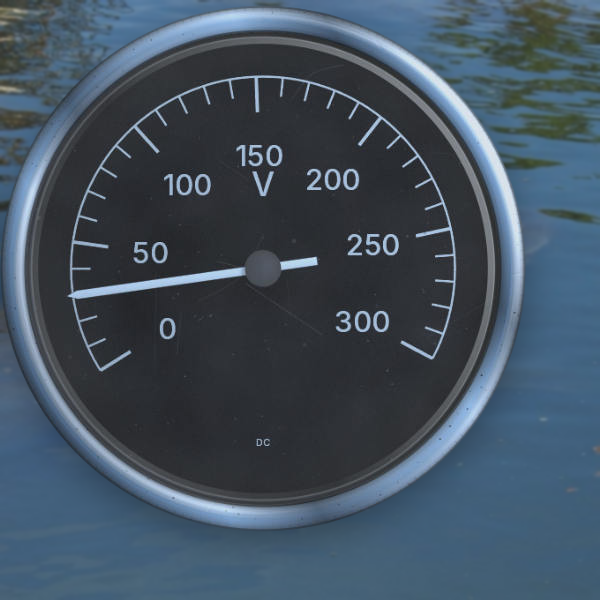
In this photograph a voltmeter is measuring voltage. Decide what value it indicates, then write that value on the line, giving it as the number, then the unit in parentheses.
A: 30 (V)
